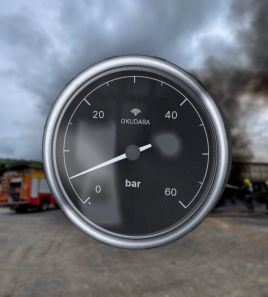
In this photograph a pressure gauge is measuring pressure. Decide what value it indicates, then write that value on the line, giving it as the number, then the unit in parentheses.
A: 5 (bar)
